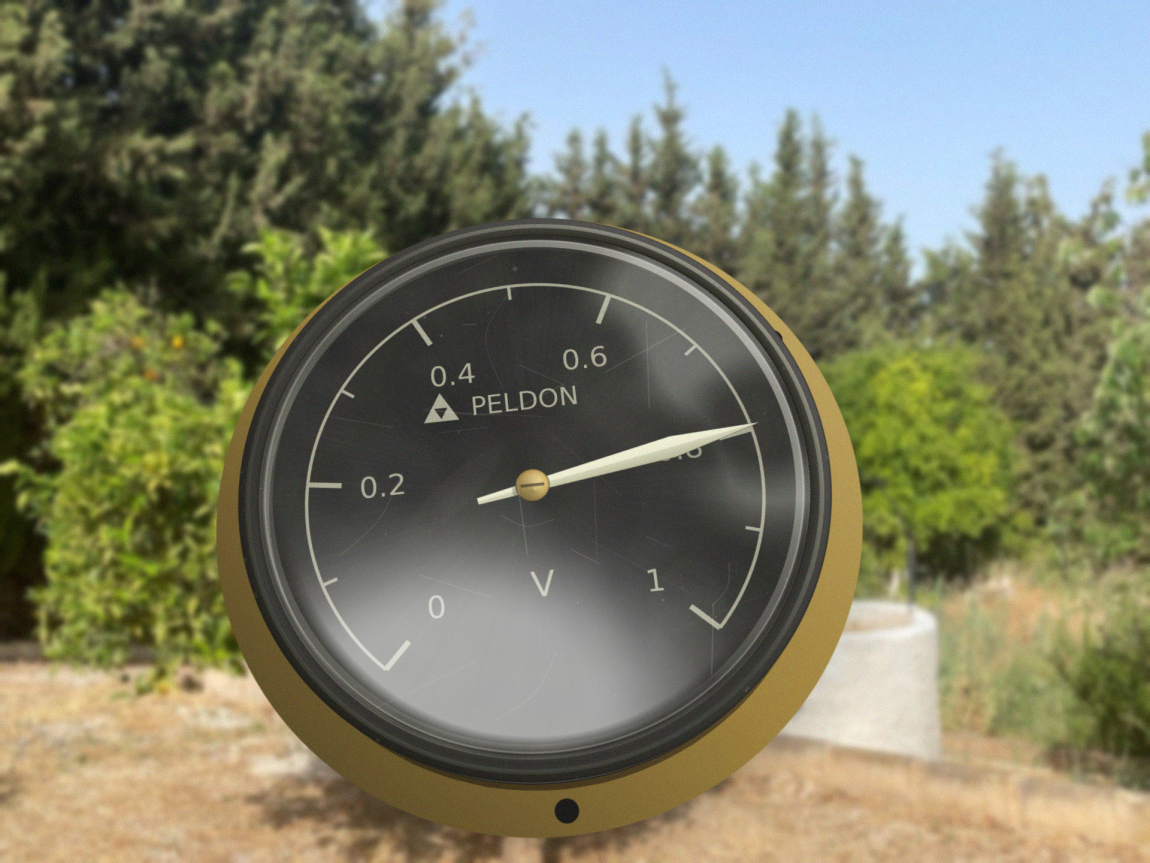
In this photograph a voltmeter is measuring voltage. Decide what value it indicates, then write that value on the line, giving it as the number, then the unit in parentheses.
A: 0.8 (V)
